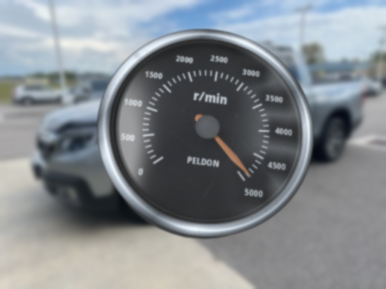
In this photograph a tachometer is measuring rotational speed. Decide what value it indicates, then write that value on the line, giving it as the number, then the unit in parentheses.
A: 4900 (rpm)
